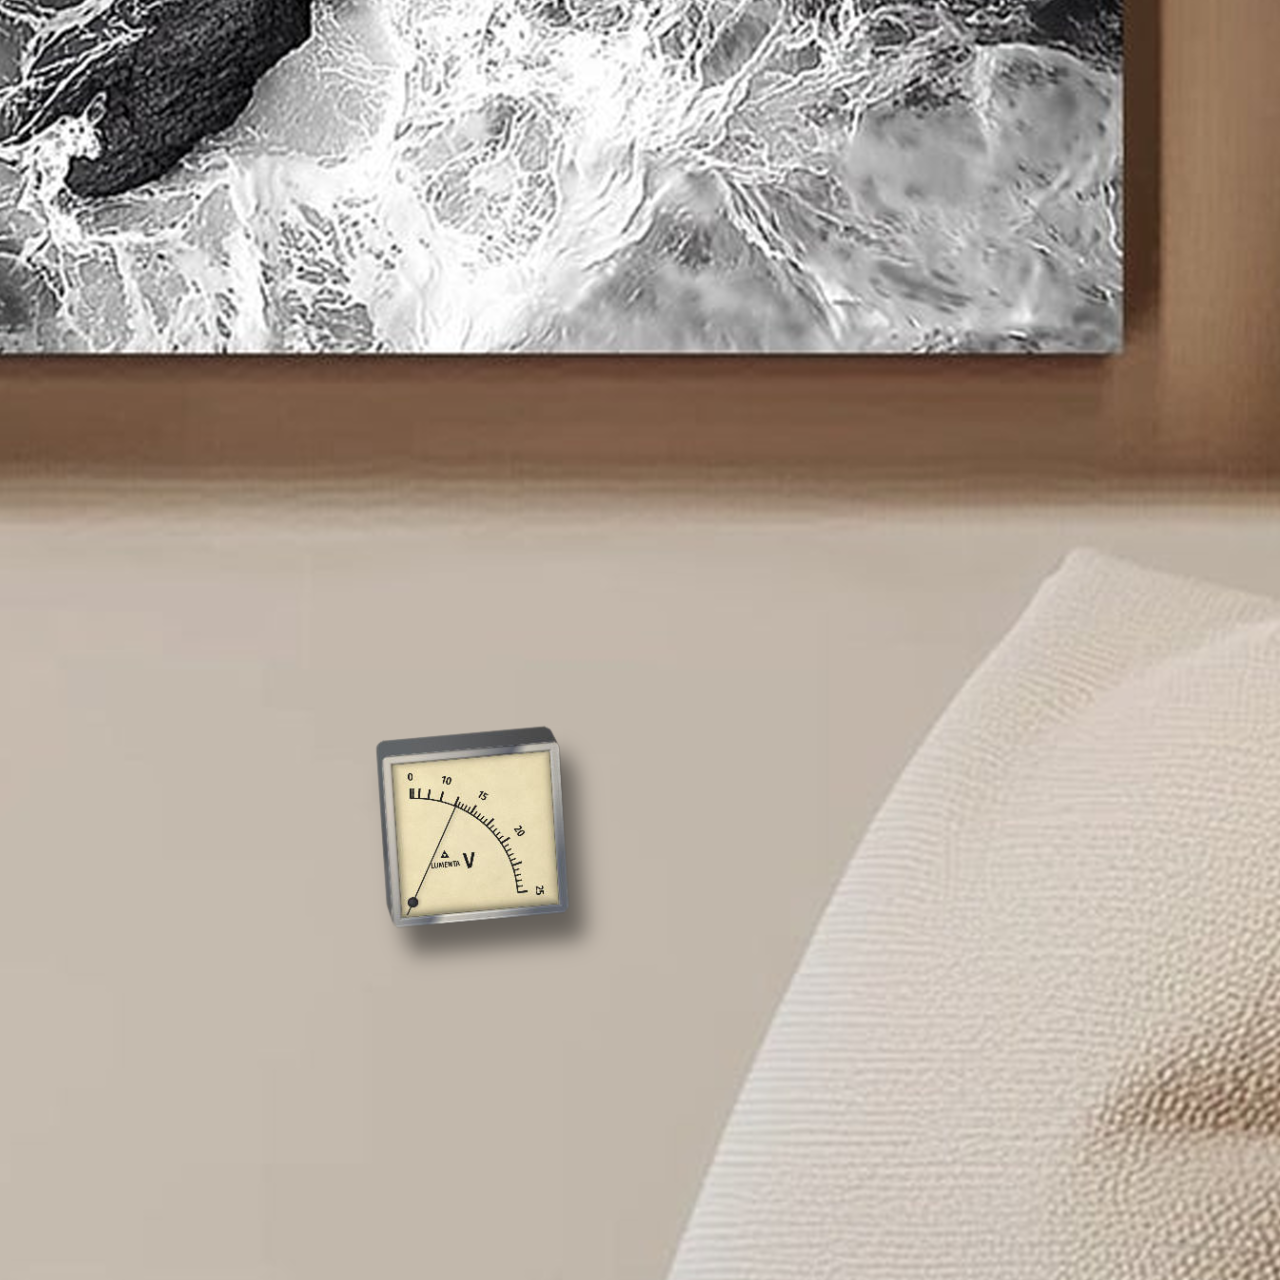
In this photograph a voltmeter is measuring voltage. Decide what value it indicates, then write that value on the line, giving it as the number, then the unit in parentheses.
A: 12.5 (V)
